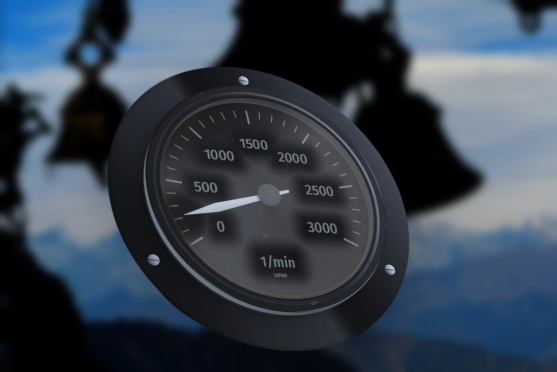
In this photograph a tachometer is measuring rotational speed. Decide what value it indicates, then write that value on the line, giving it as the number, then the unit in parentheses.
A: 200 (rpm)
